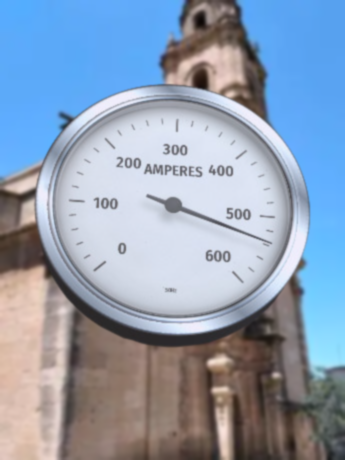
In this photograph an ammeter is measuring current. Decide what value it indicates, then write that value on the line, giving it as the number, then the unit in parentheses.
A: 540 (A)
